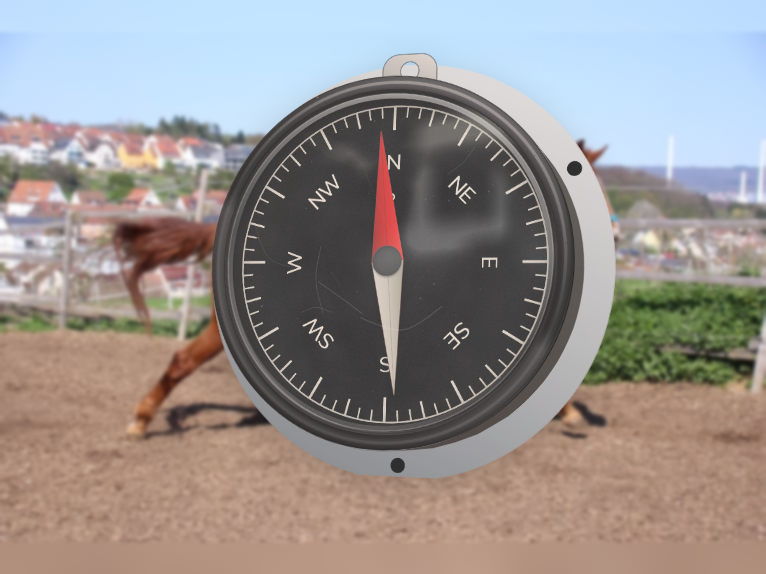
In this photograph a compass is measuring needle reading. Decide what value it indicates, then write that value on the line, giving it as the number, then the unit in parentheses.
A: 355 (°)
